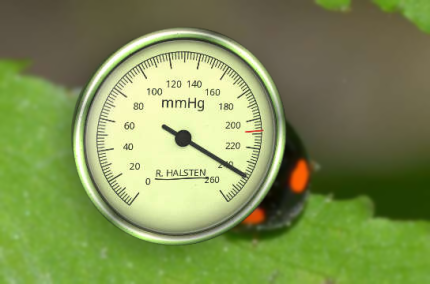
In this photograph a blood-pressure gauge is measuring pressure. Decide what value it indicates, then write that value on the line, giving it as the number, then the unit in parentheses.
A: 240 (mmHg)
